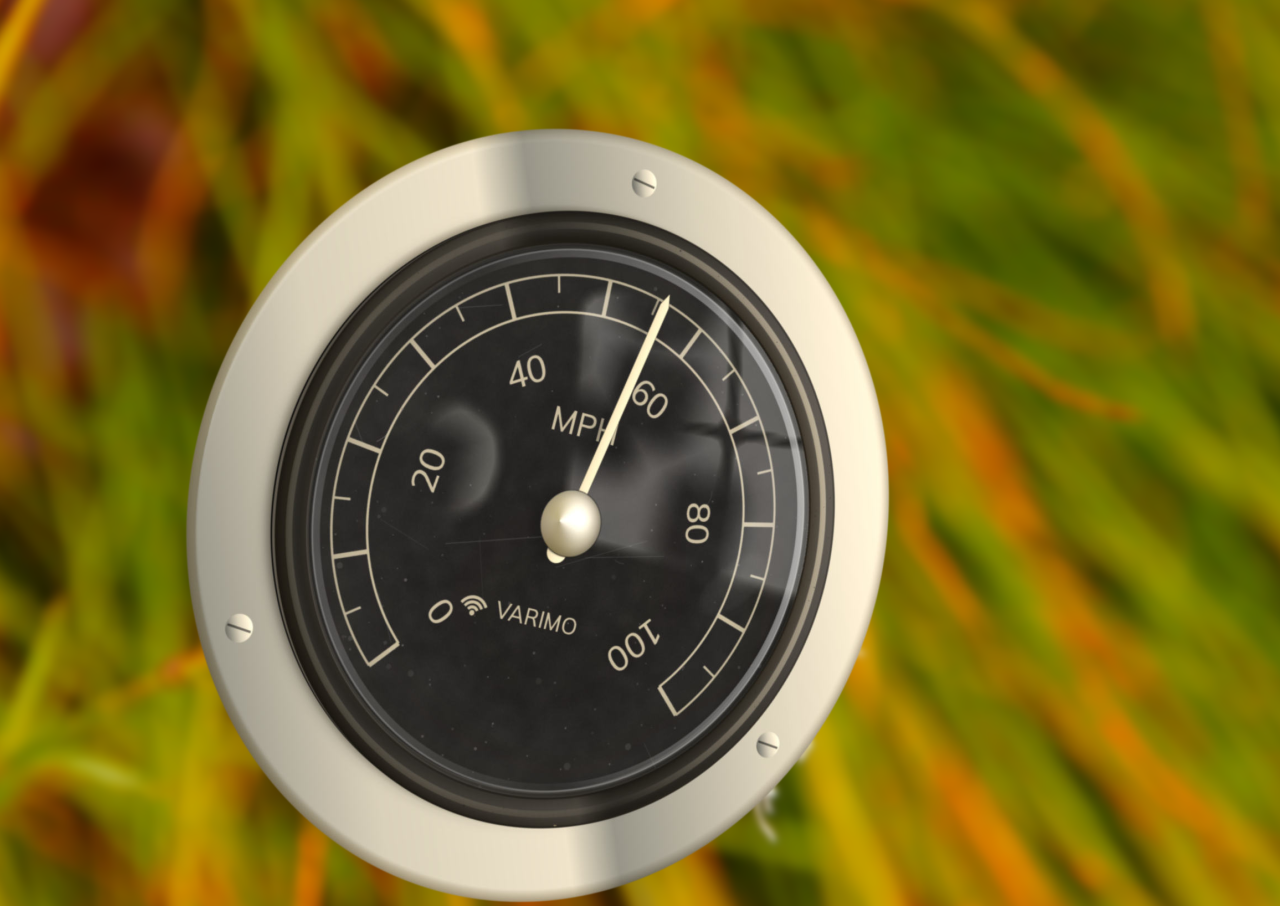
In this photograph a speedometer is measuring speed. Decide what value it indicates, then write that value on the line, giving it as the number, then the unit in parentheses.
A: 55 (mph)
